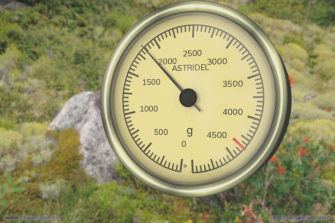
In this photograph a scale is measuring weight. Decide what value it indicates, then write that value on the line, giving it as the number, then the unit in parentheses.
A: 1850 (g)
